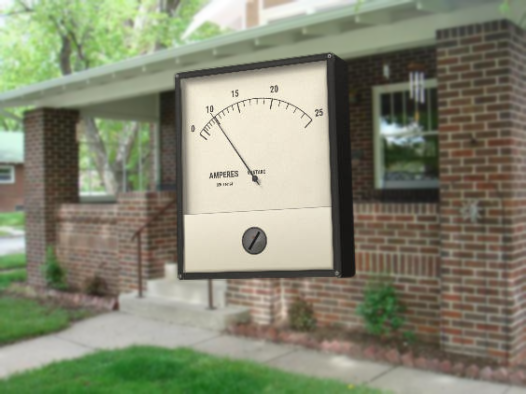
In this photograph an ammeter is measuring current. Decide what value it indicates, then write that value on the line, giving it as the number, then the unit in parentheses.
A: 10 (A)
